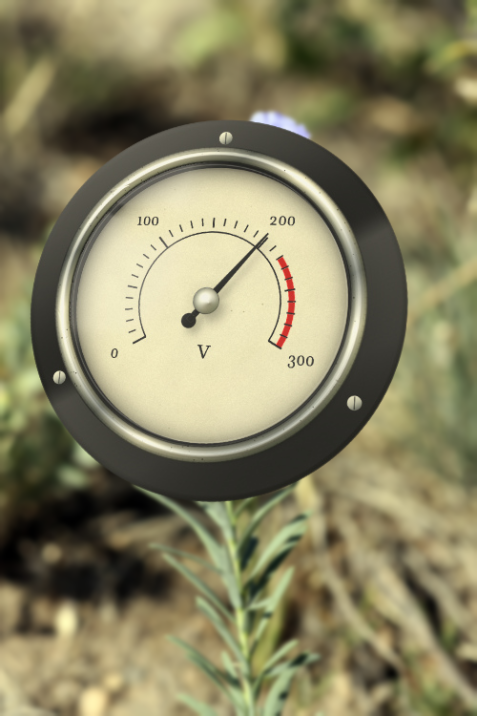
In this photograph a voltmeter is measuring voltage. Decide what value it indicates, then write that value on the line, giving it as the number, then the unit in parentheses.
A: 200 (V)
